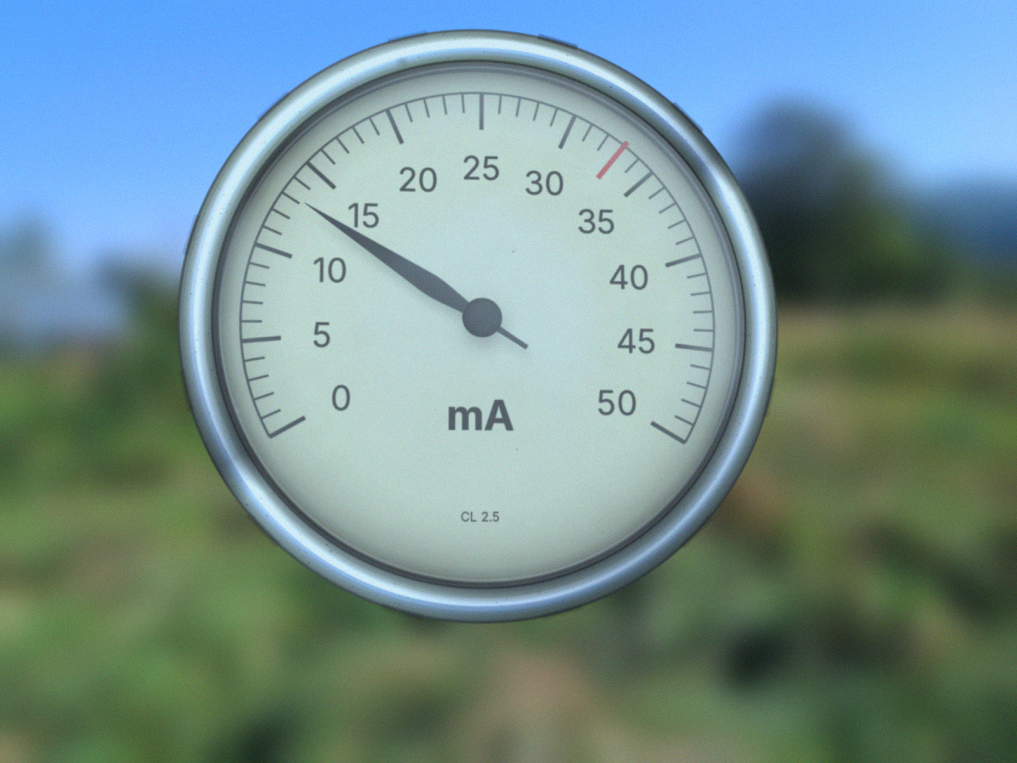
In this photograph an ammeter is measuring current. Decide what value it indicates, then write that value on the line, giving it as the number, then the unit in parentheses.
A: 13 (mA)
